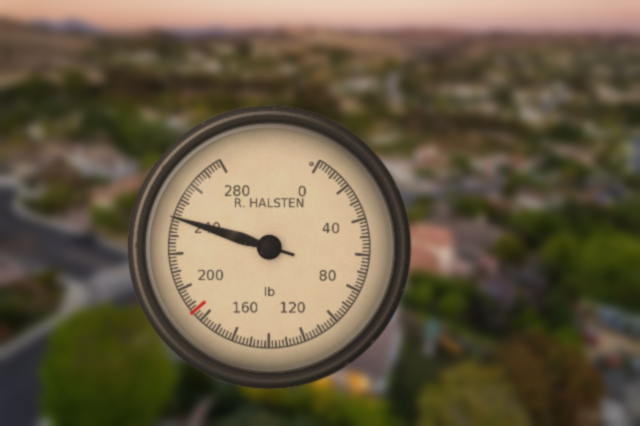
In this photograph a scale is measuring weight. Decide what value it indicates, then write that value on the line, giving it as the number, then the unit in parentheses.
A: 240 (lb)
